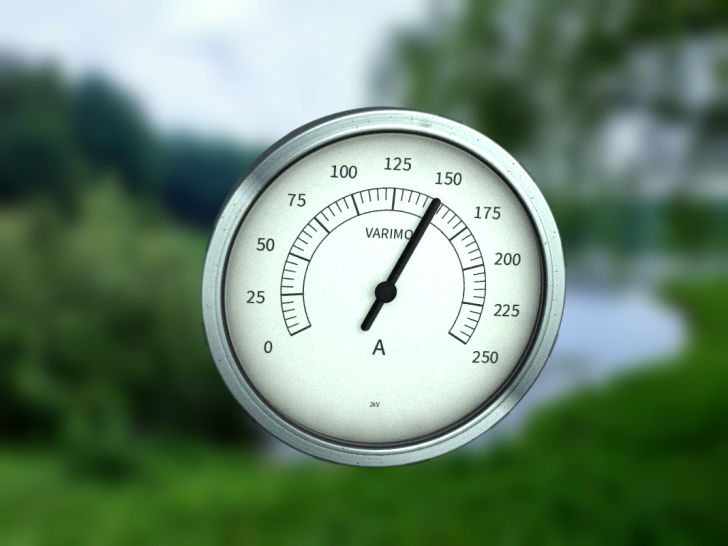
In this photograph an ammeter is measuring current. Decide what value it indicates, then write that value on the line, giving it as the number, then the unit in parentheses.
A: 150 (A)
